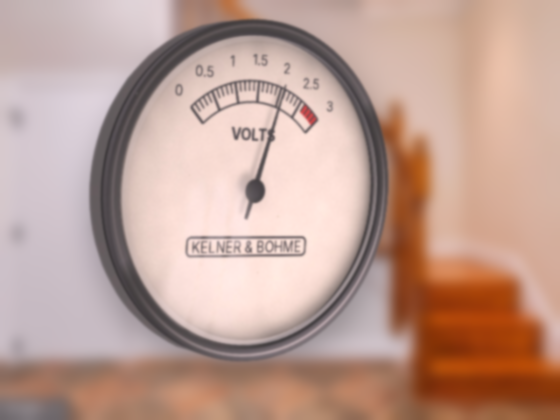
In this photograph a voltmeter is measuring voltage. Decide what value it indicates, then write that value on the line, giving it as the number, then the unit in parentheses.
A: 2 (V)
